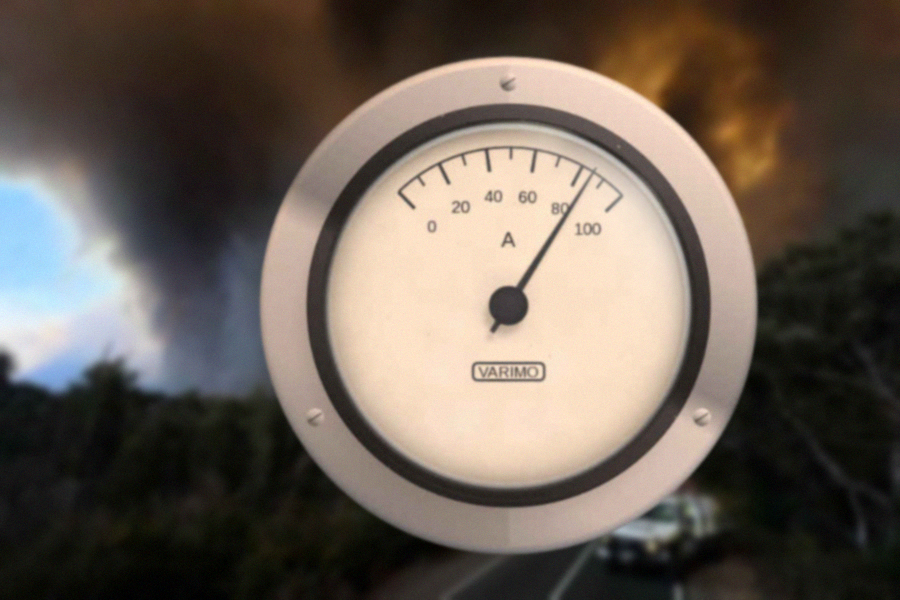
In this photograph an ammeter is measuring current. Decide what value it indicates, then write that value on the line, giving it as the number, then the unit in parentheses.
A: 85 (A)
